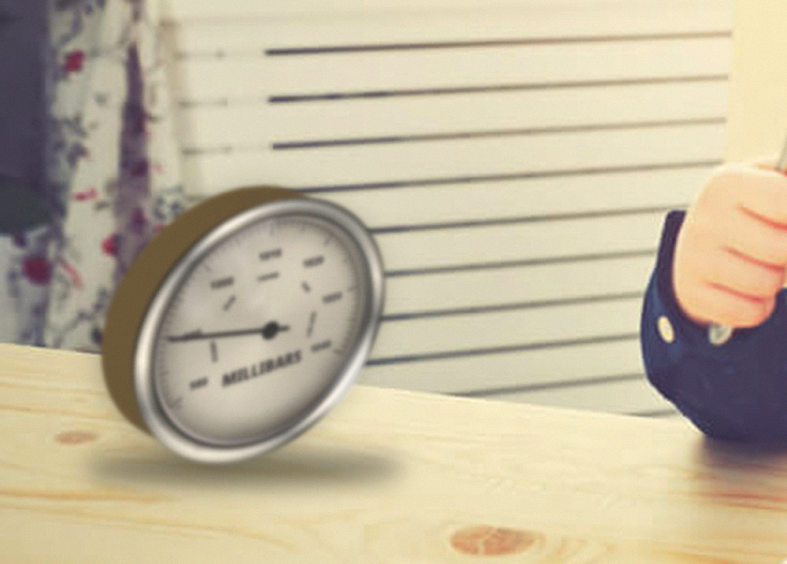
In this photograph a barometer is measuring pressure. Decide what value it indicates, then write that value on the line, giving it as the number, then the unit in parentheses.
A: 990 (mbar)
